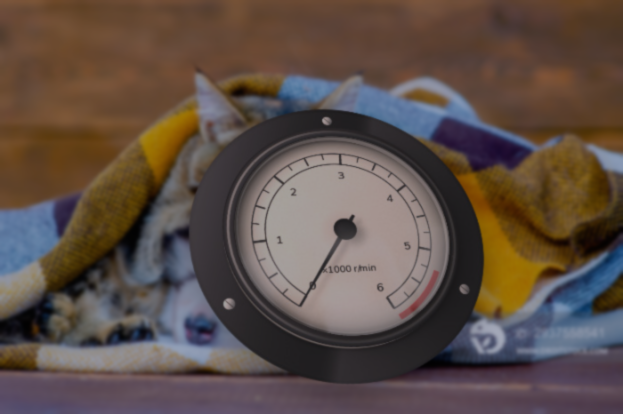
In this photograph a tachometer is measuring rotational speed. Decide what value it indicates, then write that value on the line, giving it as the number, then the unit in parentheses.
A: 0 (rpm)
